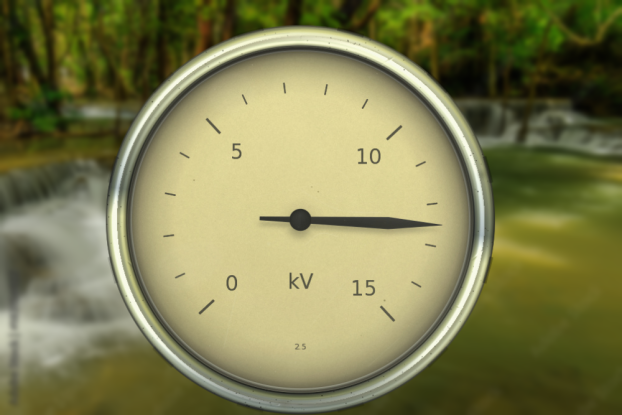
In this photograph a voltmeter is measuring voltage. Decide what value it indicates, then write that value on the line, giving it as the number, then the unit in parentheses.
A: 12.5 (kV)
